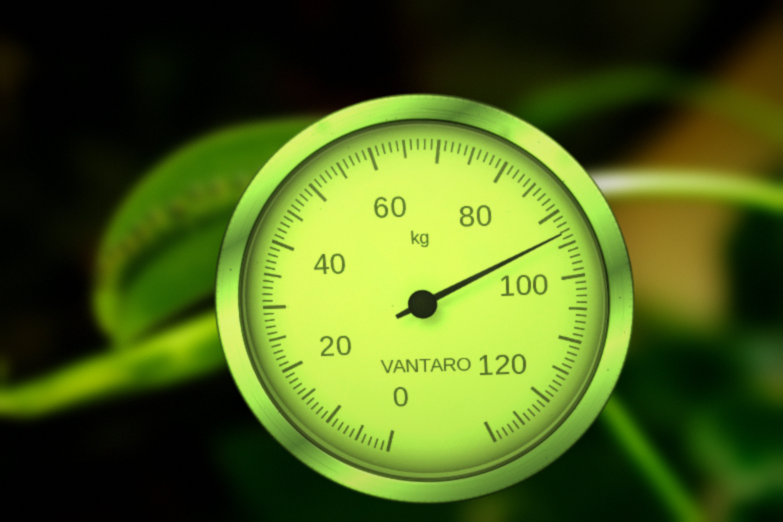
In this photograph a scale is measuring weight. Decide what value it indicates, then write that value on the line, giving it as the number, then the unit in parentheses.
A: 93 (kg)
